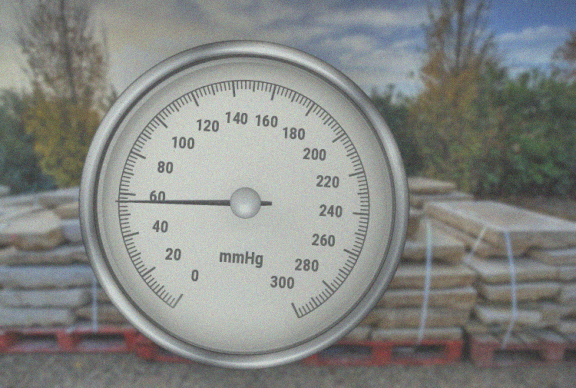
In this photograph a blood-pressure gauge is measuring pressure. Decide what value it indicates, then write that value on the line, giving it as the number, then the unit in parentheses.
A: 56 (mmHg)
